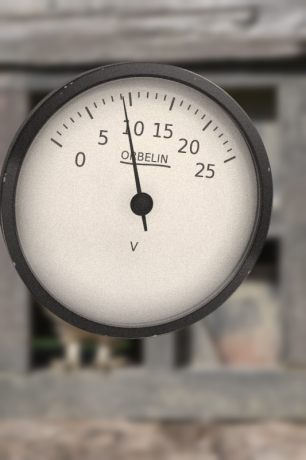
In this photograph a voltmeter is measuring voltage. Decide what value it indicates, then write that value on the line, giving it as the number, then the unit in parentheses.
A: 9 (V)
